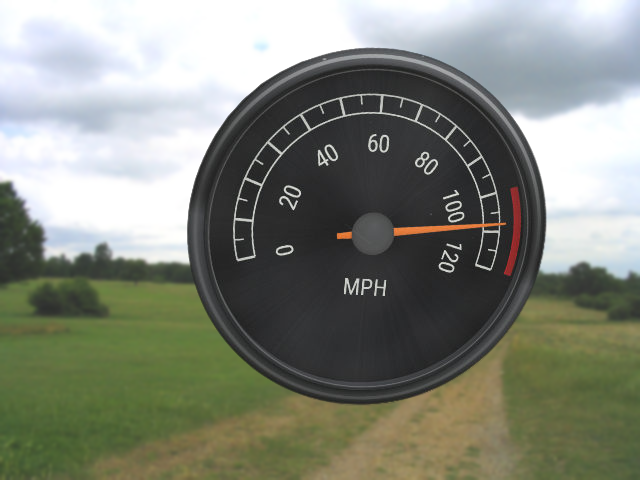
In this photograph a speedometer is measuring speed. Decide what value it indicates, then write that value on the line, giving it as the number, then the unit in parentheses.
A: 107.5 (mph)
